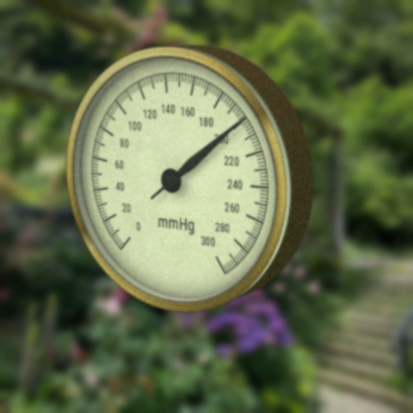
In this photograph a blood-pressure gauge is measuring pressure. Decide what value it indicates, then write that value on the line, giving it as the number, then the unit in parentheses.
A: 200 (mmHg)
